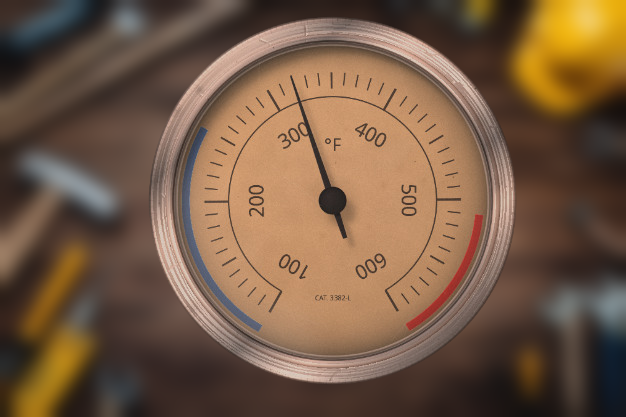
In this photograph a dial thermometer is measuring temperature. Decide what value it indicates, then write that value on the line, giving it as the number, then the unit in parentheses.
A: 320 (°F)
